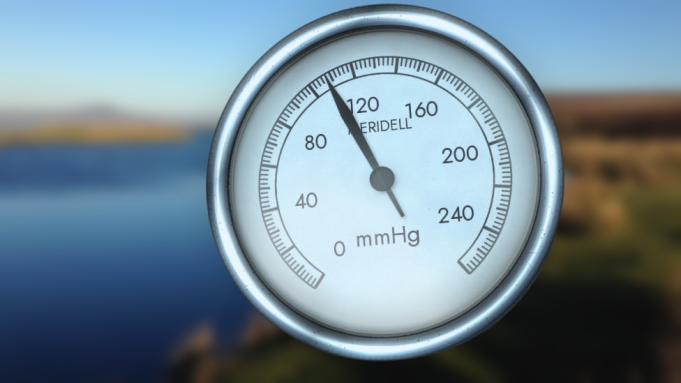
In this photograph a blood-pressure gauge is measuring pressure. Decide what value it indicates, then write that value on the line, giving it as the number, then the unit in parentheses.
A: 108 (mmHg)
